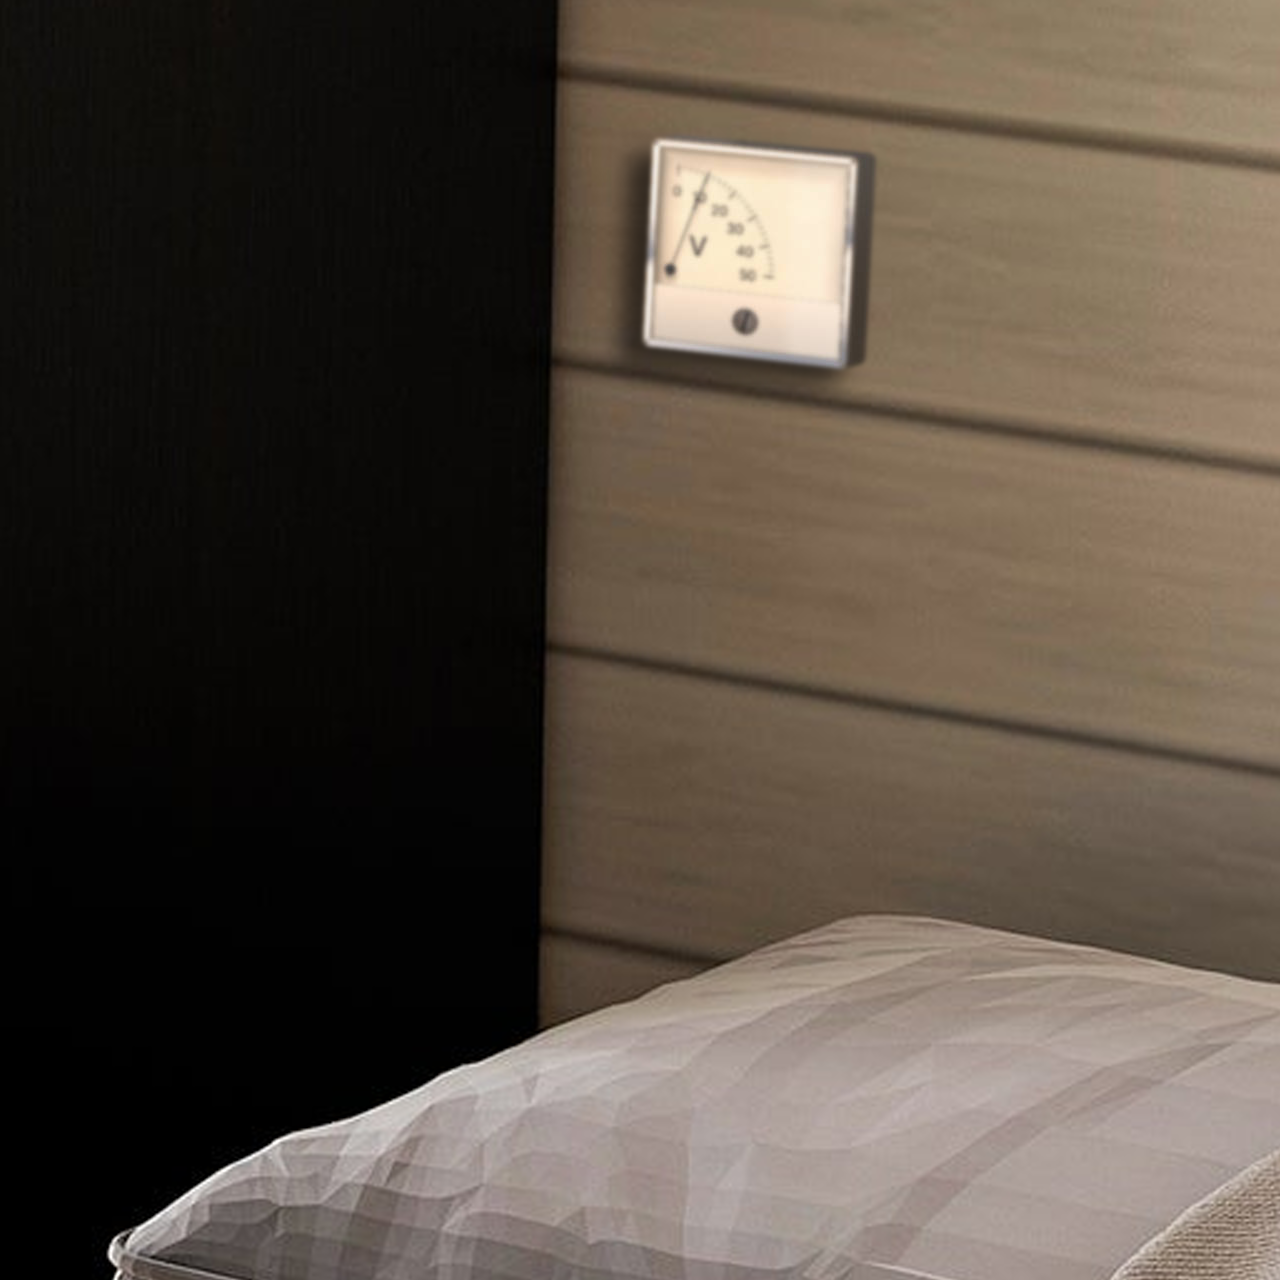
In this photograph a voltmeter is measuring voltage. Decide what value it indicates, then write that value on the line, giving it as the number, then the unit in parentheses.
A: 10 (V)
